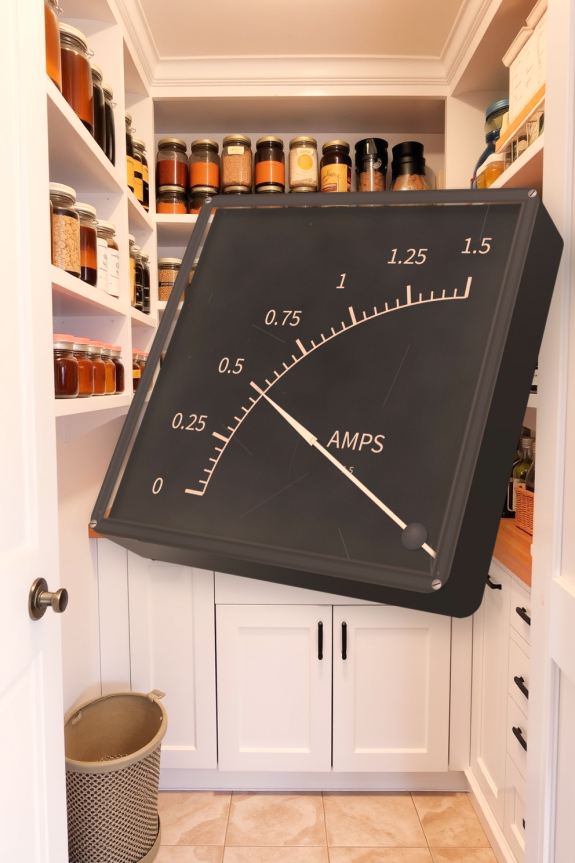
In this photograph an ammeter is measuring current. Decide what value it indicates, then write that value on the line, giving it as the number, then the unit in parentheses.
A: 0.5 (A)
